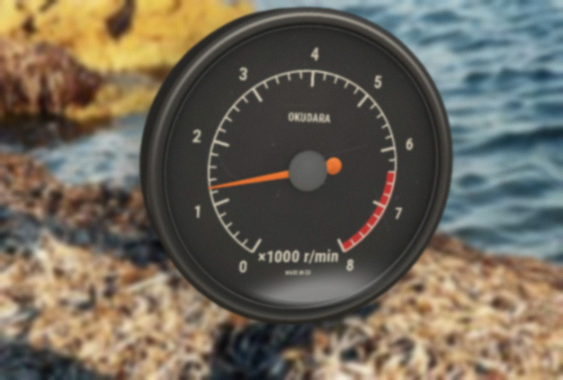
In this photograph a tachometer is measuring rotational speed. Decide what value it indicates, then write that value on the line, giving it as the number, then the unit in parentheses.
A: 1300 (rpm)
